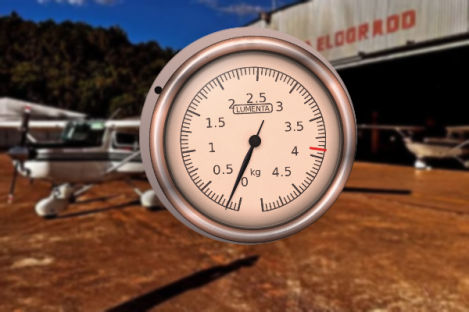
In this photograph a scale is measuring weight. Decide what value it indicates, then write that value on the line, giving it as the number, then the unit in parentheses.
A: 0.15 (kg)
